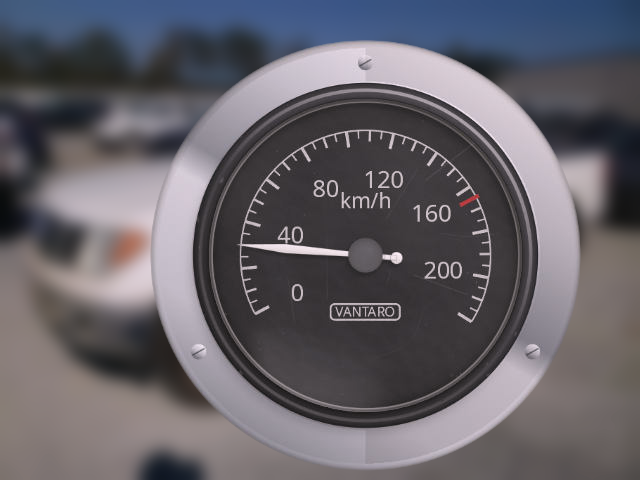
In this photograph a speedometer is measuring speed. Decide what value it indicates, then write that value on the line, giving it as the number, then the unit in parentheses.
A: 30 (km/h)
